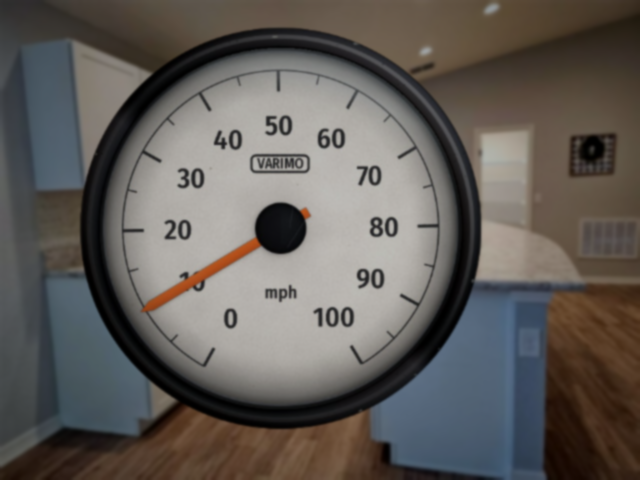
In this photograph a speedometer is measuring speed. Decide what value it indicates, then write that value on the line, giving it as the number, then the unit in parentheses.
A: 10 (mph)
